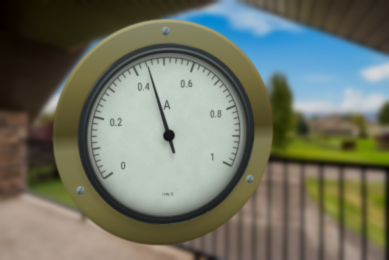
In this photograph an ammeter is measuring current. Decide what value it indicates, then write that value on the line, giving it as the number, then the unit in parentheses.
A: 0.44 (A)
